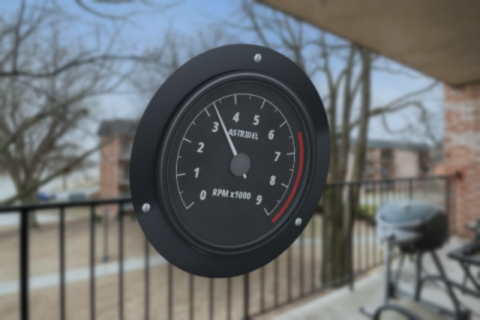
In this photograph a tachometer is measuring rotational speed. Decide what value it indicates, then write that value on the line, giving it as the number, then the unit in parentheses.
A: 3250 (rpm)
